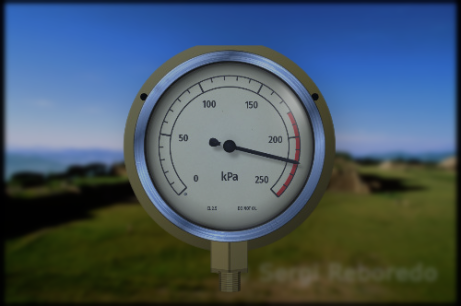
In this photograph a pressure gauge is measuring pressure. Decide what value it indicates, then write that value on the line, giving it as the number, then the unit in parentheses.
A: 220 (kPa)
